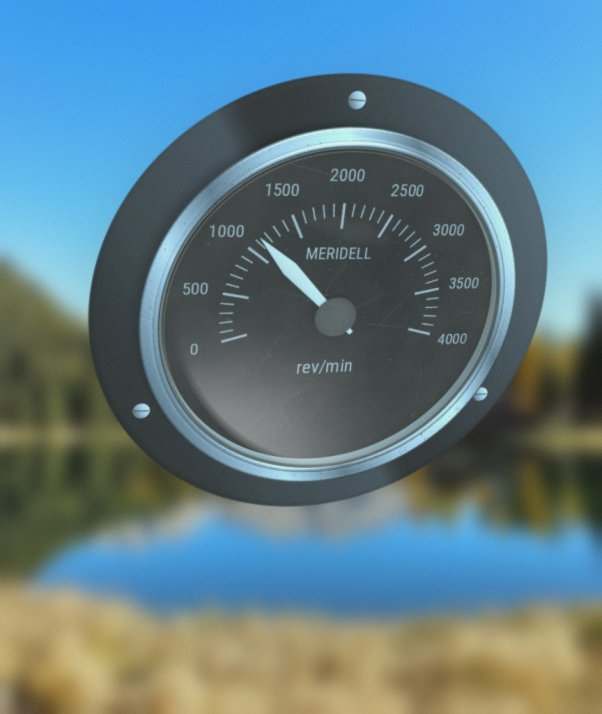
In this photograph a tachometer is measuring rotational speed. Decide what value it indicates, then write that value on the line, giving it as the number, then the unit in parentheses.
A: 1150 (rpm)
